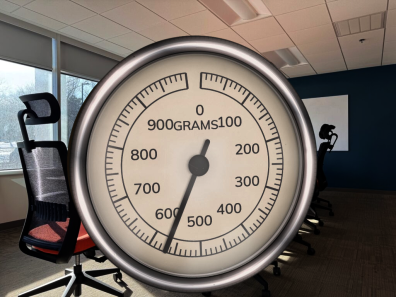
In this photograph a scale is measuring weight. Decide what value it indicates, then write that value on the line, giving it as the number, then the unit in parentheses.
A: 570 (g)
